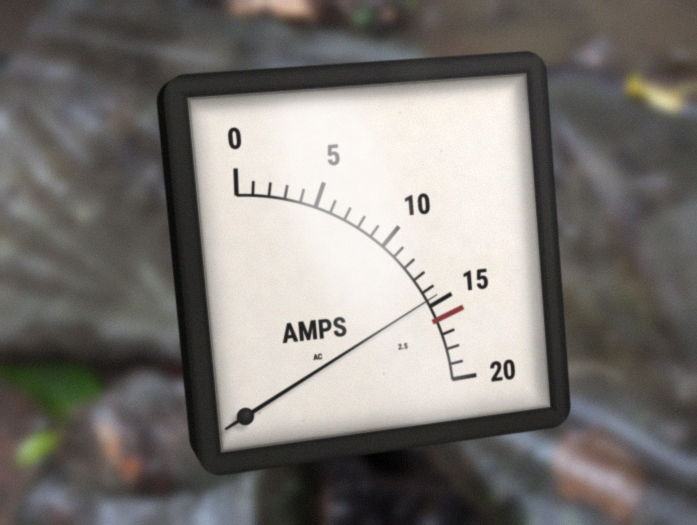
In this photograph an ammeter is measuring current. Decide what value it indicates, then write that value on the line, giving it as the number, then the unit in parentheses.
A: 14.5 (A)
